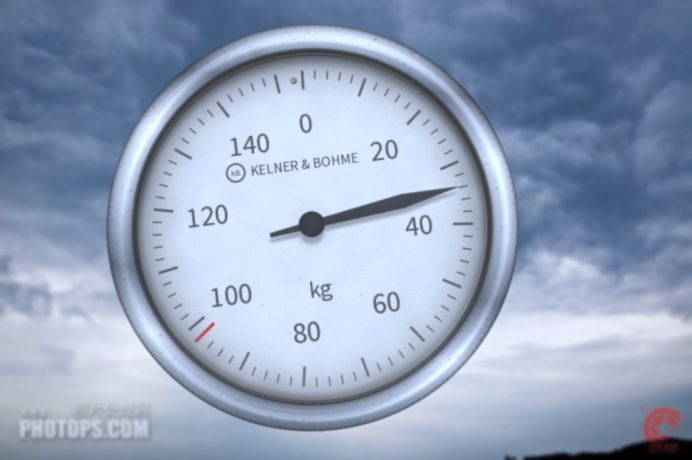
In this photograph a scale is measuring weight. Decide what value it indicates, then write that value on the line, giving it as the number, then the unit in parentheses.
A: 34 (kg)
